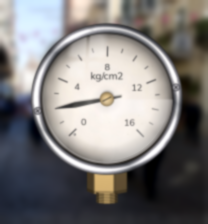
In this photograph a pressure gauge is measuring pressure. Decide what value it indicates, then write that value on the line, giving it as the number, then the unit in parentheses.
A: 2 (kg/cm²)
